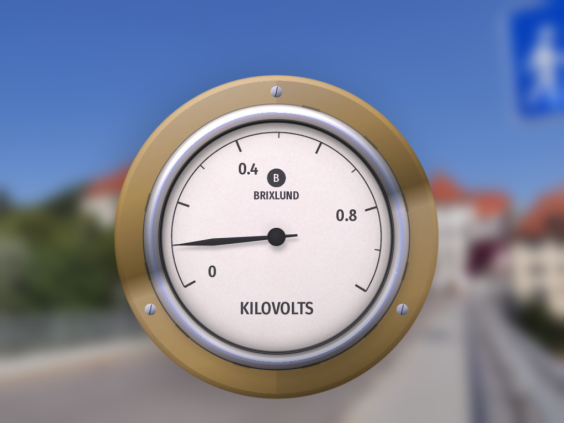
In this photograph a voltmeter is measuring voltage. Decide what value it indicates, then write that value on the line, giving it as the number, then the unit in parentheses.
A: 0.1 (kV)
